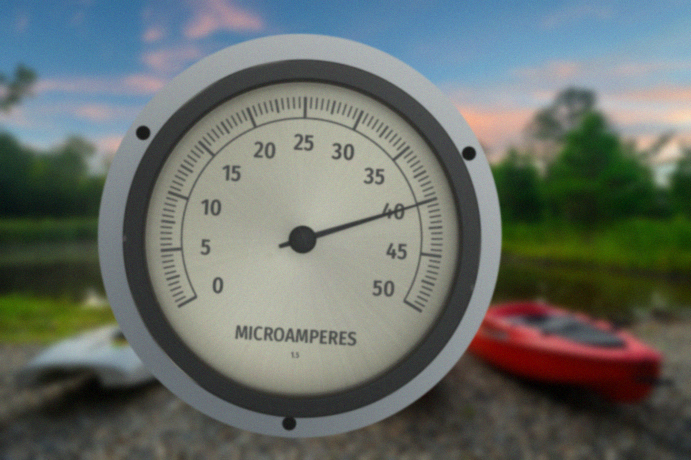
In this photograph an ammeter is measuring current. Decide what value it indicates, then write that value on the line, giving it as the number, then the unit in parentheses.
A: 40 (µA)
